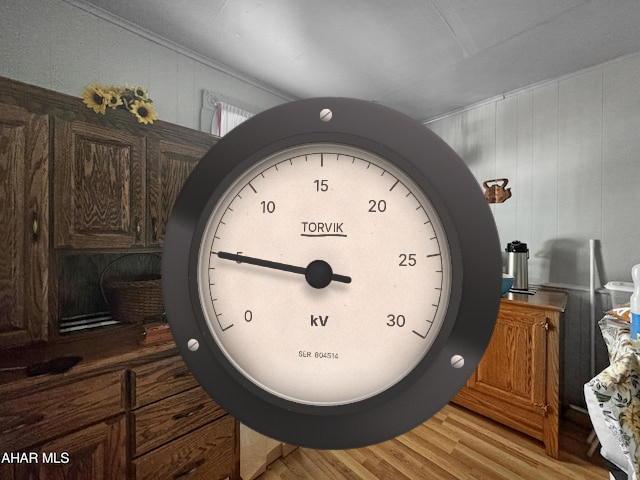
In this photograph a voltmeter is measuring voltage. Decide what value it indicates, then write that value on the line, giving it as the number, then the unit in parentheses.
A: 5 (kV)
